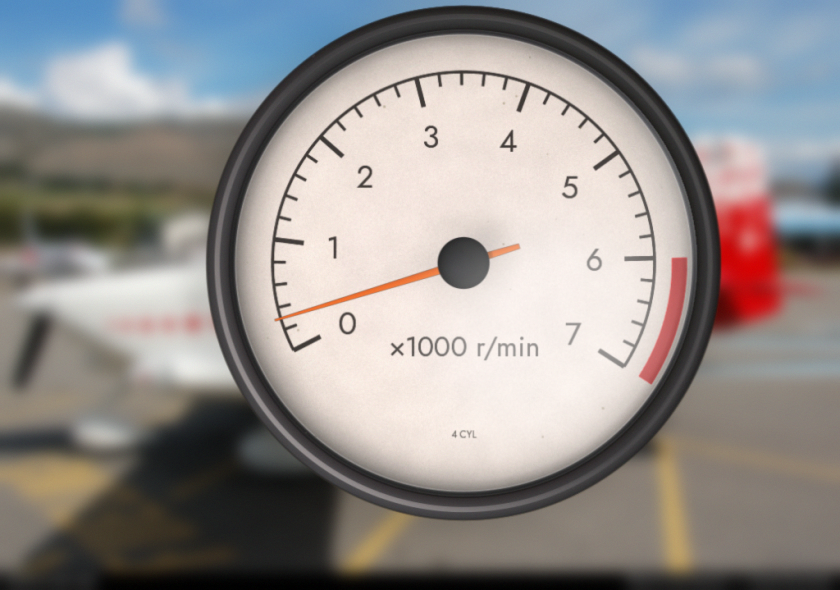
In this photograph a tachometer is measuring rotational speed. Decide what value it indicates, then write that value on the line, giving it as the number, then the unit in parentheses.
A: 300 (rpm)
